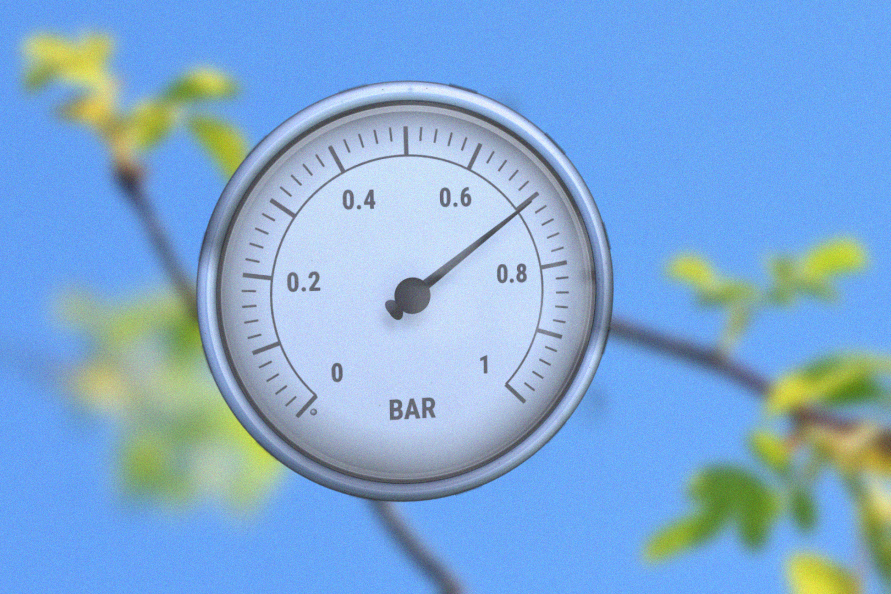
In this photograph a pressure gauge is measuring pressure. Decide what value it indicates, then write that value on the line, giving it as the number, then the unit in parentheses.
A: 0.7 (bar)
